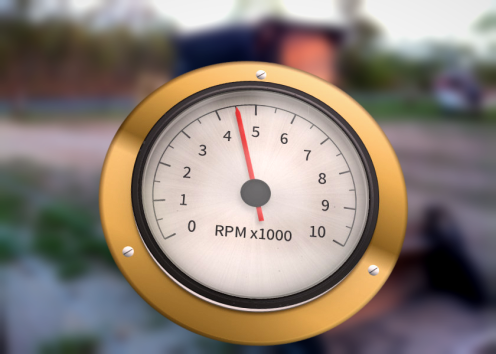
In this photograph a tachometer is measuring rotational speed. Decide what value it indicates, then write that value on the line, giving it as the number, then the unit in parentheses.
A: 4500 (rpm)
